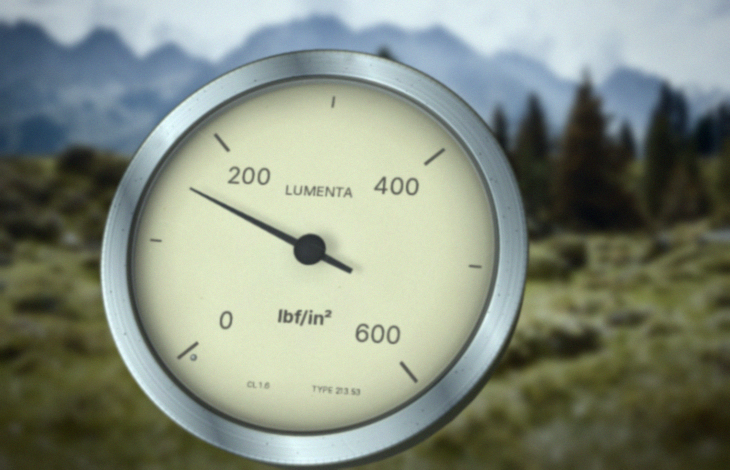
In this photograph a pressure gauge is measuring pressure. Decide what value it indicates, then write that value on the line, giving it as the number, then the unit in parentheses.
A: 150 (psi)
